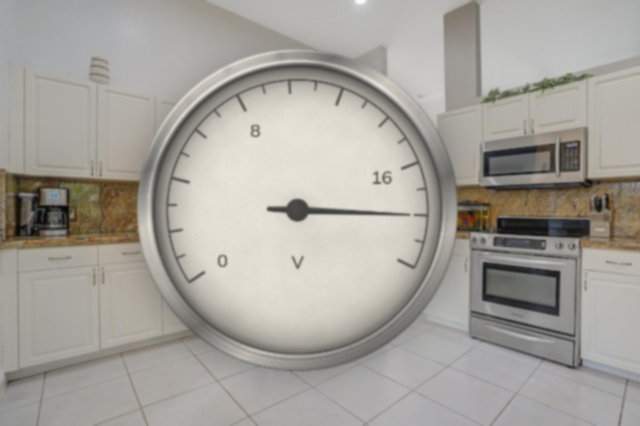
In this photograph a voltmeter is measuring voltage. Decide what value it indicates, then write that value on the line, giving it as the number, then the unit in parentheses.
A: 18 (V)
